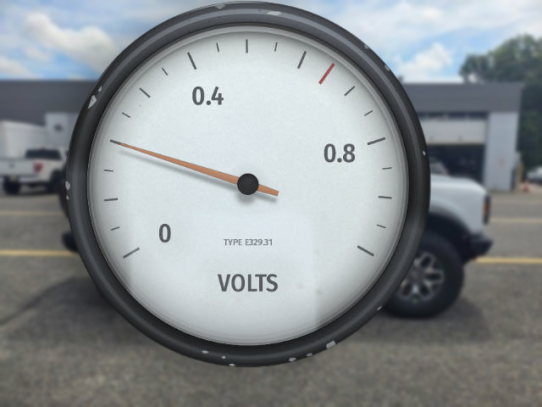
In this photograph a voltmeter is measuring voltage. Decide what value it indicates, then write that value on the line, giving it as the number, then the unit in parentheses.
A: 0.2 (V)
